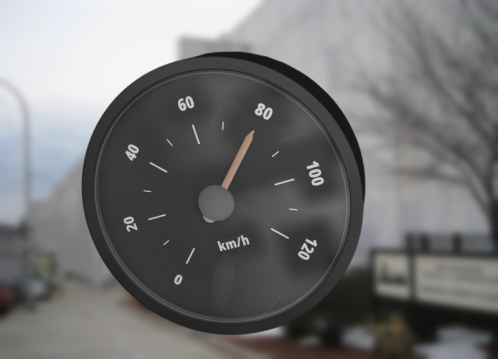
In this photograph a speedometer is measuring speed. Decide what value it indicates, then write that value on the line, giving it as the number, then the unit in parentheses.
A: 80 (km/h)
